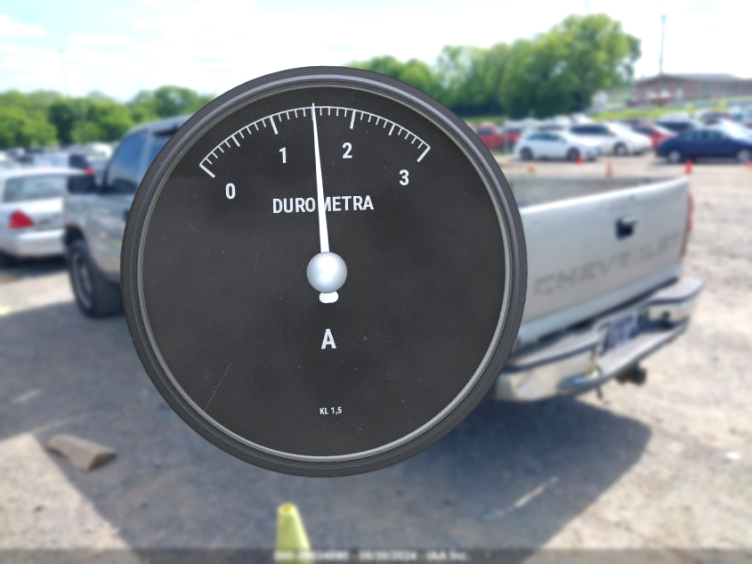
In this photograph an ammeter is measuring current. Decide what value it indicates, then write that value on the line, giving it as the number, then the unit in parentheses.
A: 1.5 (A)
